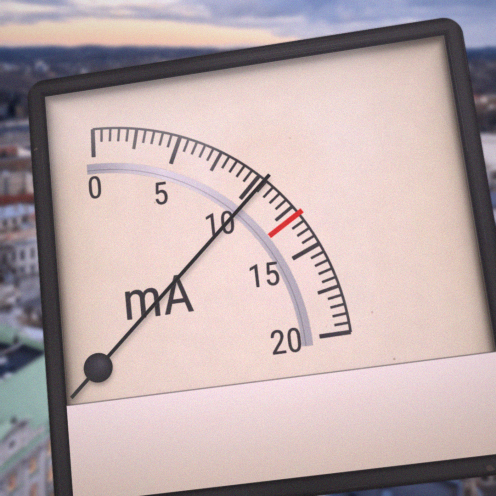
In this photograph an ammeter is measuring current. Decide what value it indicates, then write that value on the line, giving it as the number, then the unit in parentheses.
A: 10.5 (mA)
